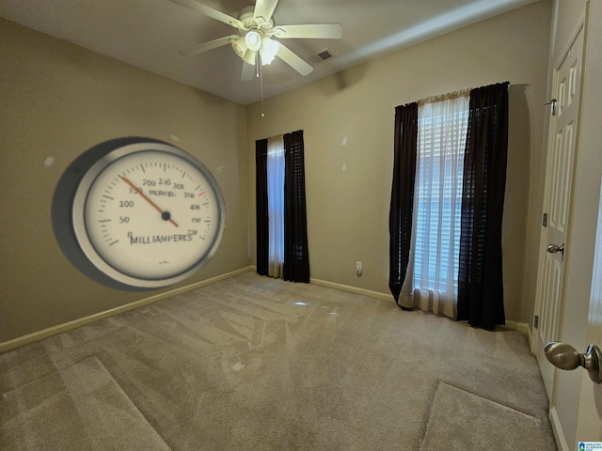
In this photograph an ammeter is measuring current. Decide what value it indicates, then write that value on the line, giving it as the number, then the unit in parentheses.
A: 150 (mA)
